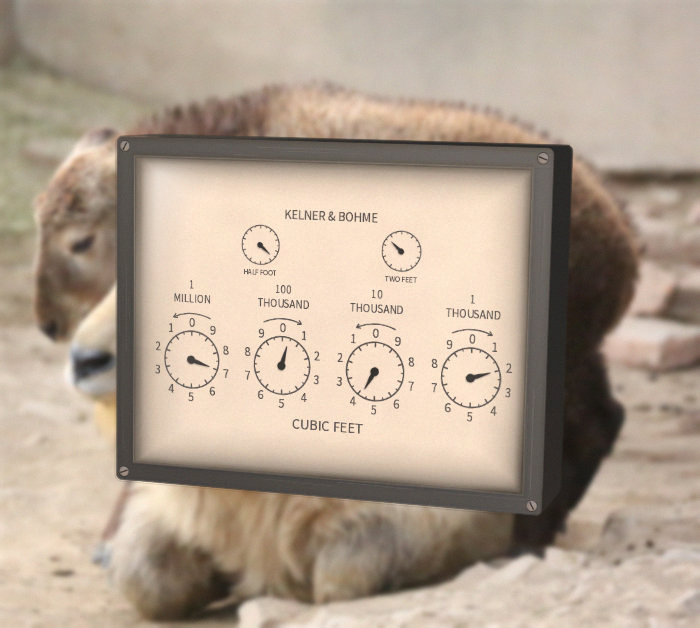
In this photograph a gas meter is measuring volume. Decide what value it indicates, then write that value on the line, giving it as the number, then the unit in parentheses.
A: 704200 (ft³)
